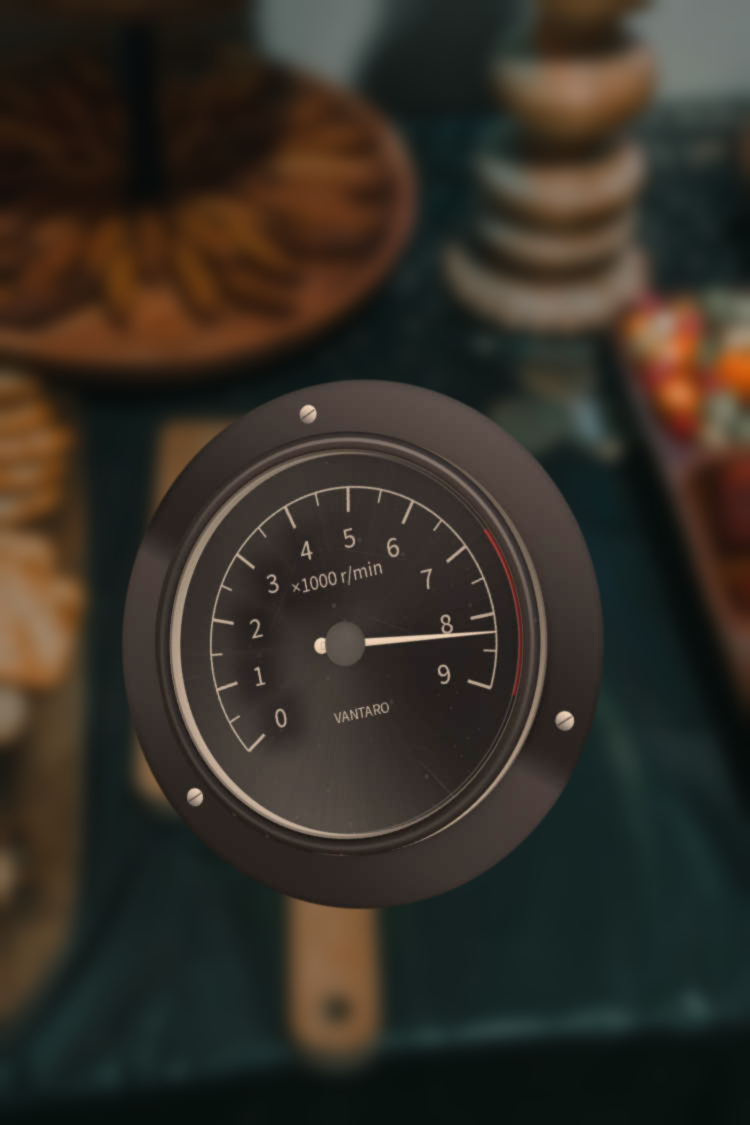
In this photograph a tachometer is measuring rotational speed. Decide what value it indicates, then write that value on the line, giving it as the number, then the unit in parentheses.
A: 8250 (rpm)
